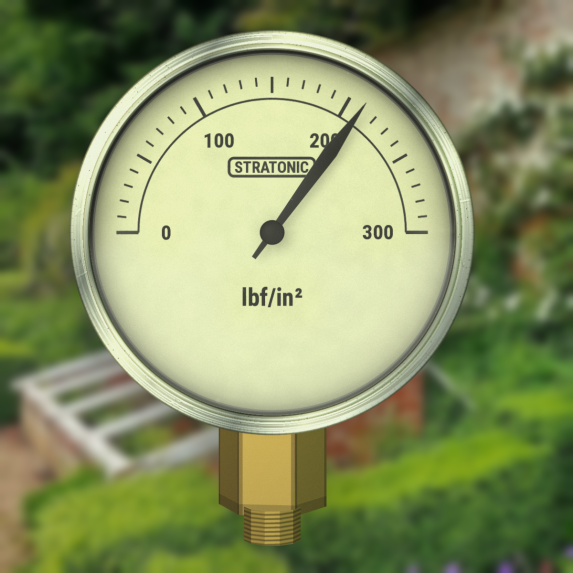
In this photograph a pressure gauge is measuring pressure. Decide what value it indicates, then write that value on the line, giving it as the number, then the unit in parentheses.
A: 210 (psi)
